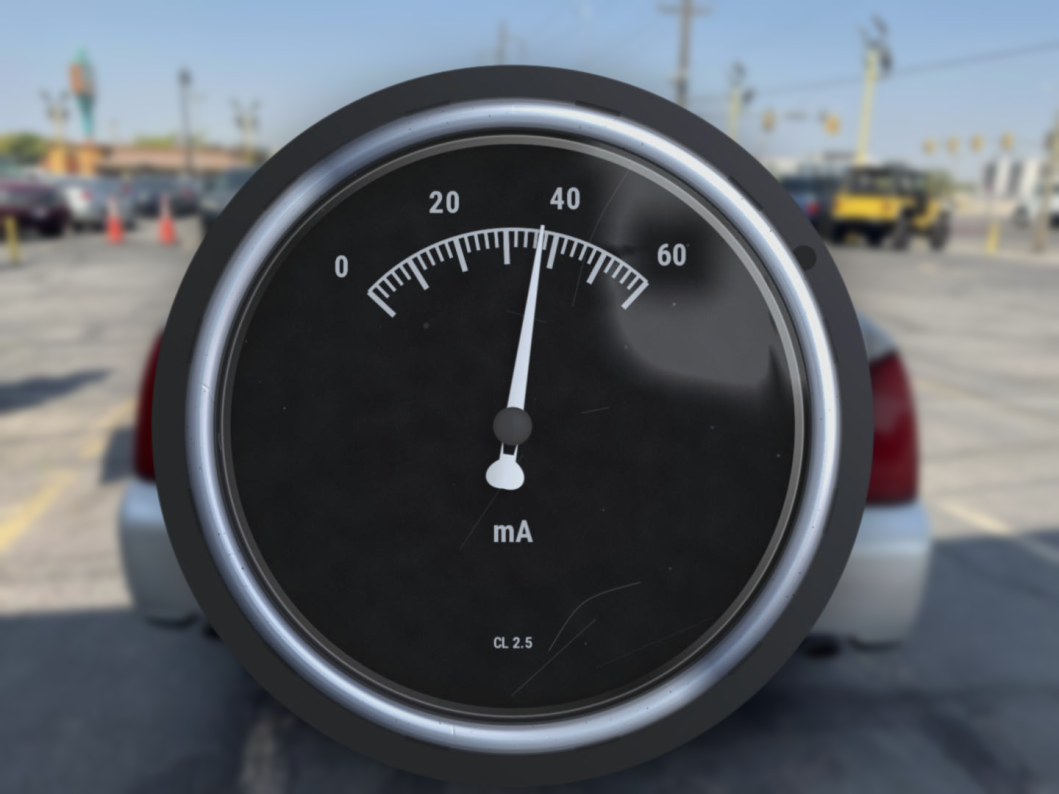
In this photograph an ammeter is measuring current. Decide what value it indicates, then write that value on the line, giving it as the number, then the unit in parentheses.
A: 37 (mA)
